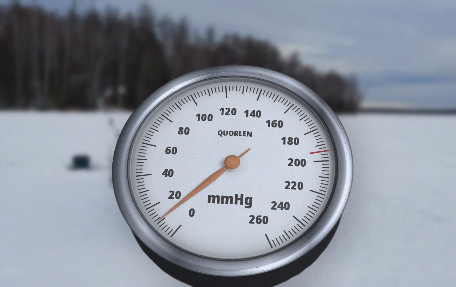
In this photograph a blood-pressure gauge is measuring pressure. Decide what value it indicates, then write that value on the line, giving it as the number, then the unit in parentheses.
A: 10 (mmHg)
